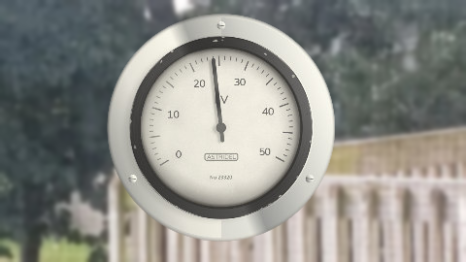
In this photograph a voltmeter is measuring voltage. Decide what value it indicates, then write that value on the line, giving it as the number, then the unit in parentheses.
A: 24 (kV)
